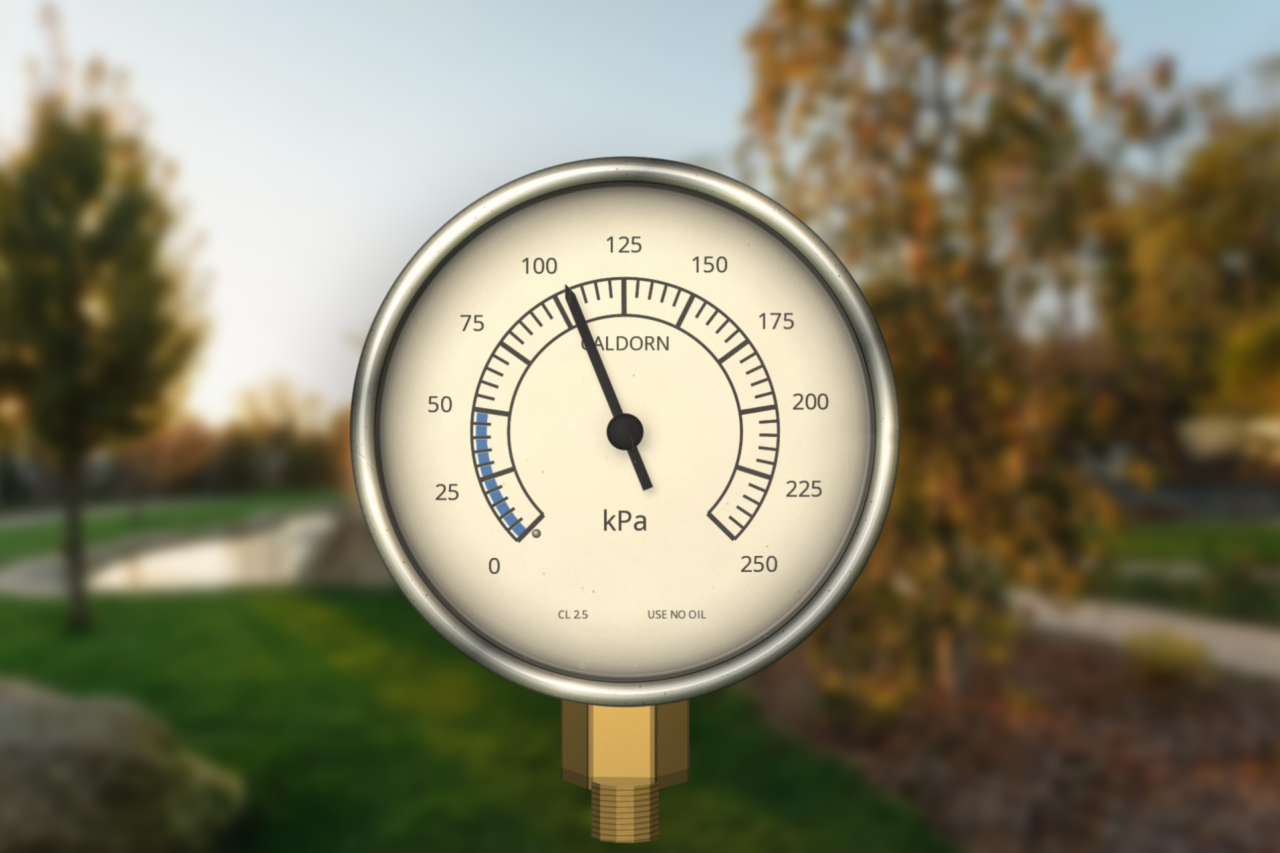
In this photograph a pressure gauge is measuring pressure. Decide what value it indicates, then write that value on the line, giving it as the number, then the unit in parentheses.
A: 105 (kPa)
